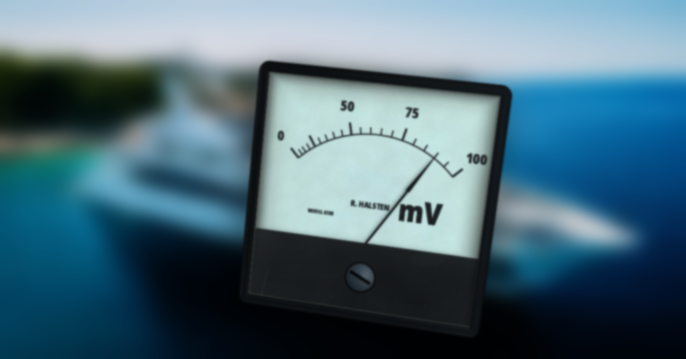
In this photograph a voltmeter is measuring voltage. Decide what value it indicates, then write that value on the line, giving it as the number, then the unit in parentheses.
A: 90 (mV)
